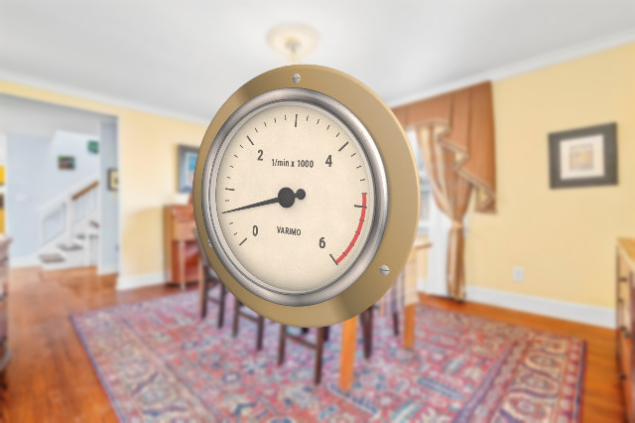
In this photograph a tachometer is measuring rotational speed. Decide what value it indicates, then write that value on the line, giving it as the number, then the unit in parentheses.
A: 600 (rpm)
